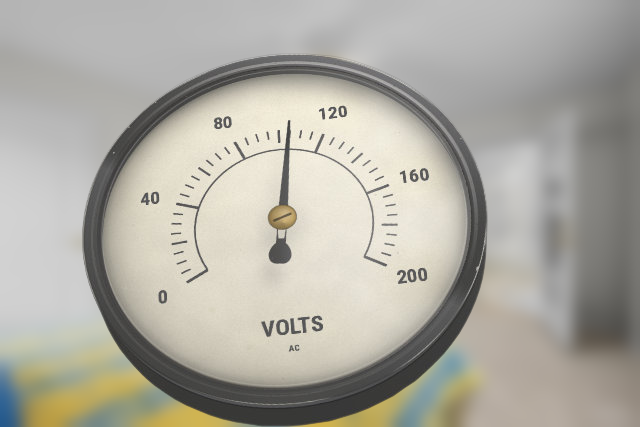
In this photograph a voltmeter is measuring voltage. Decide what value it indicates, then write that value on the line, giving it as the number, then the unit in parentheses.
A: 105 (V)
